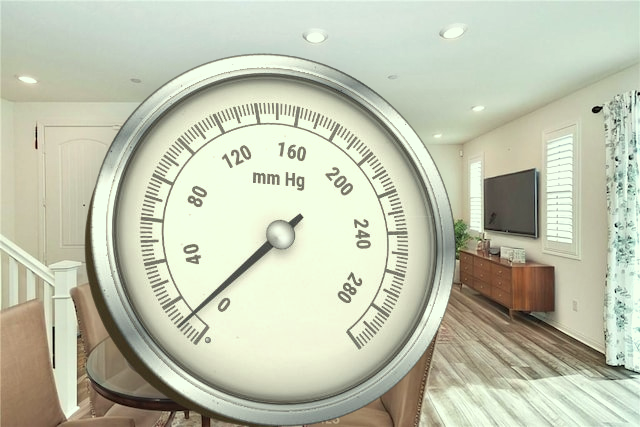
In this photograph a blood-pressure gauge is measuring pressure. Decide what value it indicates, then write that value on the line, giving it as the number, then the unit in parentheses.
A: 10 (mmHg)
